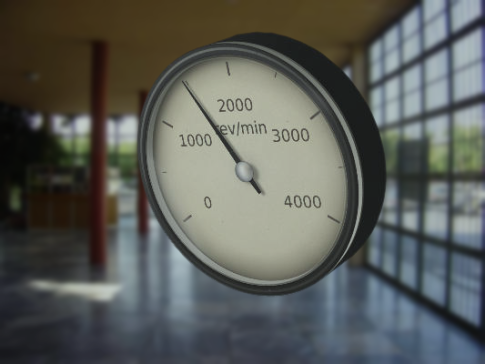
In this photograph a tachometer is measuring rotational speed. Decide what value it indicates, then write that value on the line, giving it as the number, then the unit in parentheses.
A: 1500 (rpm)
